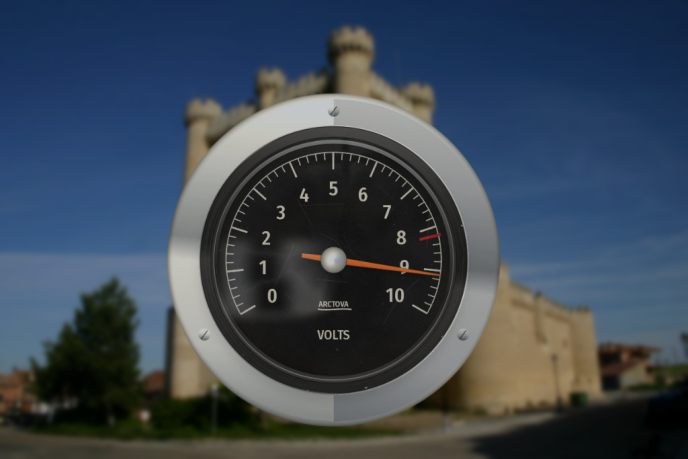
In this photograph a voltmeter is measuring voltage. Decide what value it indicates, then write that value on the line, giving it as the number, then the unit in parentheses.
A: 9.1 (V)
